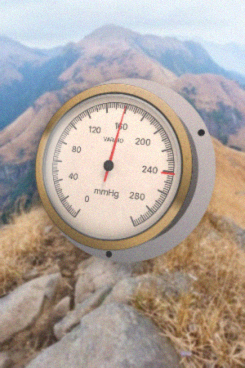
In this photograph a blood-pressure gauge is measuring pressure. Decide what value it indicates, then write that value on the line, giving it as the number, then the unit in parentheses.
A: 160 (mmHg)
